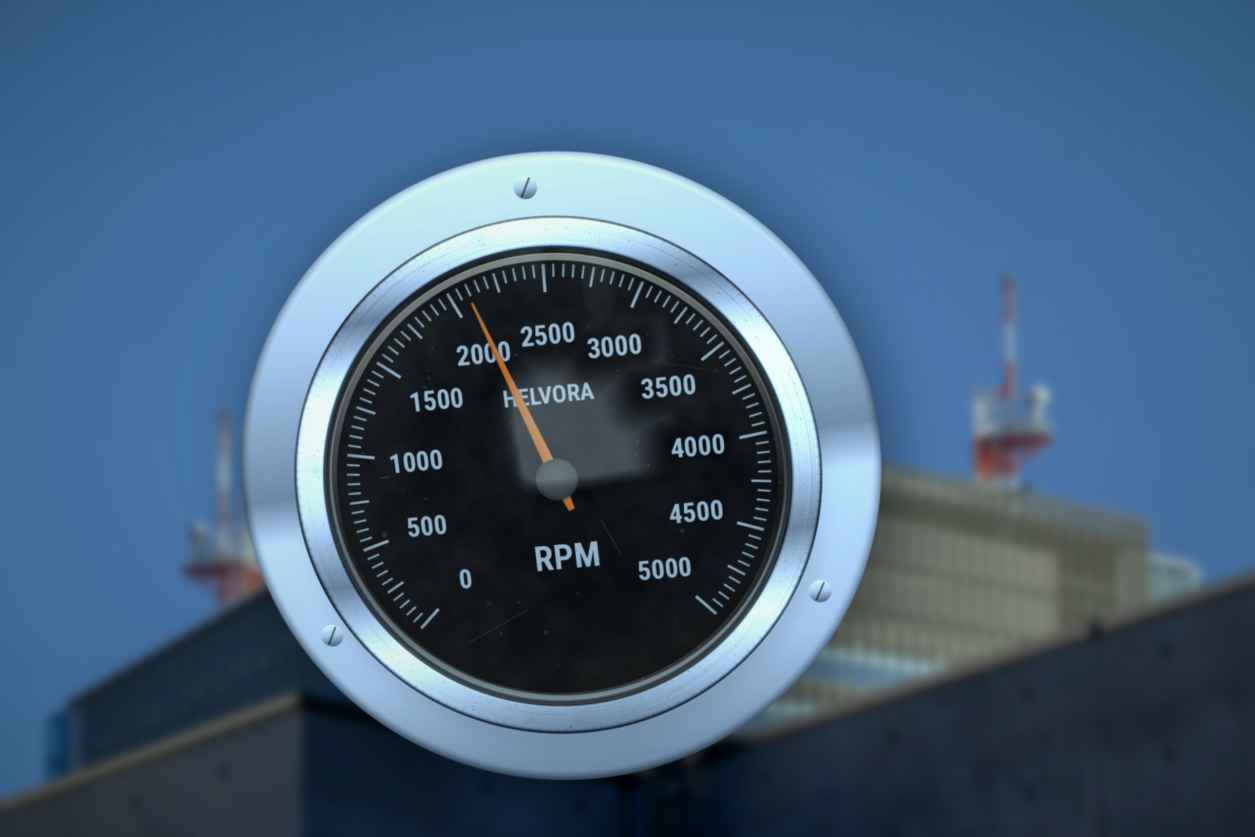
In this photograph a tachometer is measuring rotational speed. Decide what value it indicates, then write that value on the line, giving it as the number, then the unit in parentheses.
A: 2100 (rpm)
